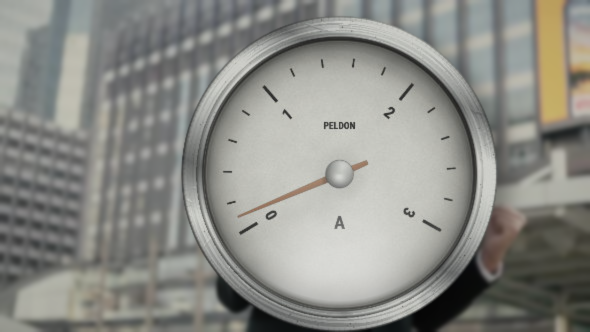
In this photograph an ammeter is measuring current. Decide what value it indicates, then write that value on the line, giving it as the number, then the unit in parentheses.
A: 0.1 (A)
